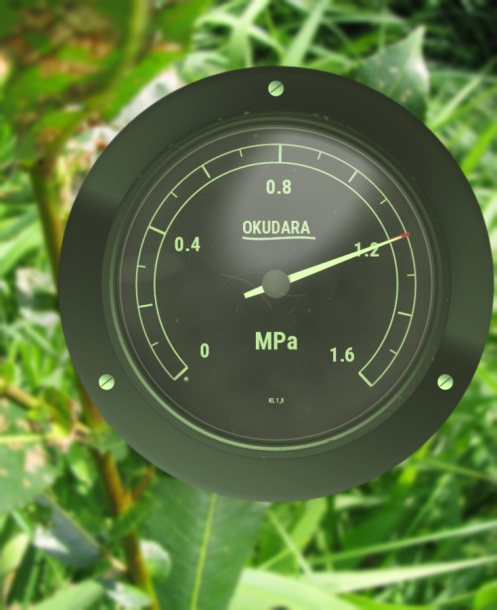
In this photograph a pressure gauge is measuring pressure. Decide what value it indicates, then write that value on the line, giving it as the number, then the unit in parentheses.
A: 1.2 (MPa)
